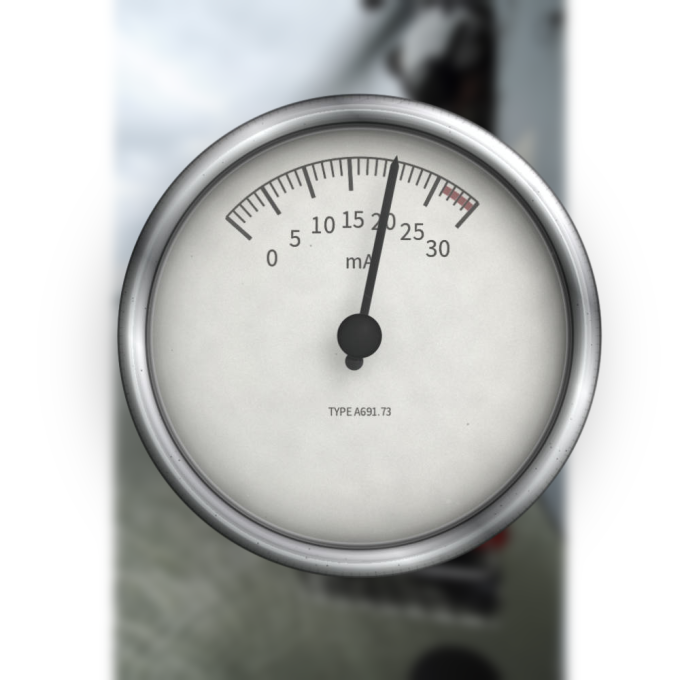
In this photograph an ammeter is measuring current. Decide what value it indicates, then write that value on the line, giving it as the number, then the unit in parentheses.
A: 20 (mA)
